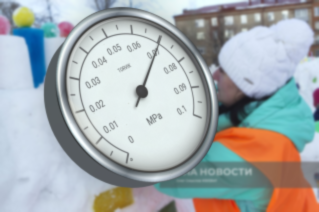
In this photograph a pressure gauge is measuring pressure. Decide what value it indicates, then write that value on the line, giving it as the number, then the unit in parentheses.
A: 0.07 (MPa)
